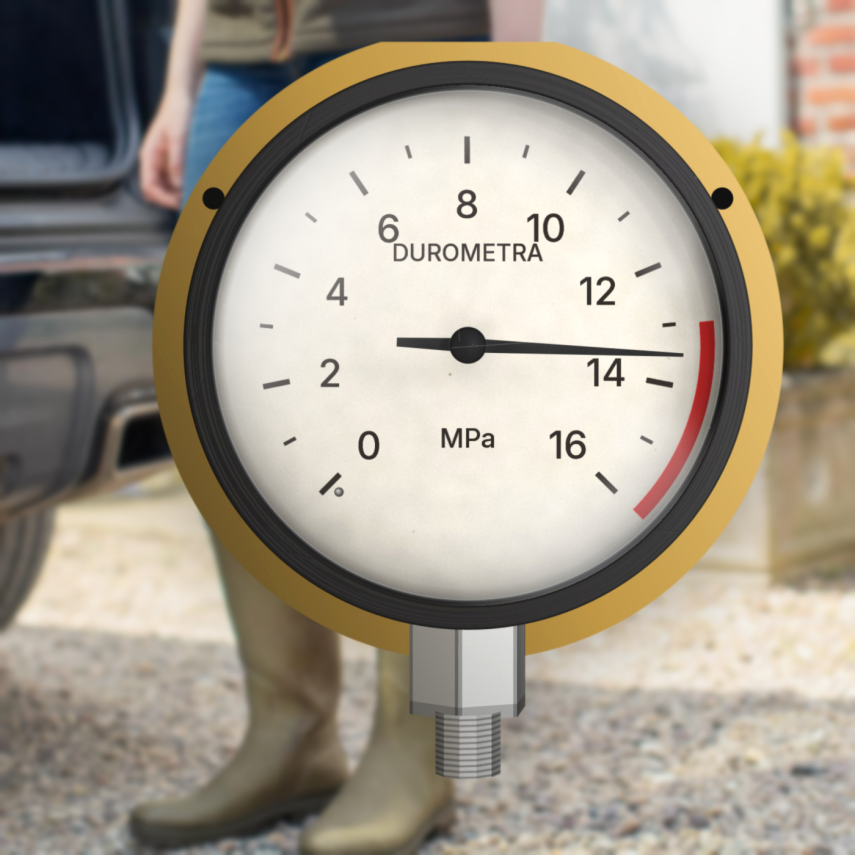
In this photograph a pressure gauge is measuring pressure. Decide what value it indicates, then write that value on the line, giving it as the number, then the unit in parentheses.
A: 13.5 (MPa)
